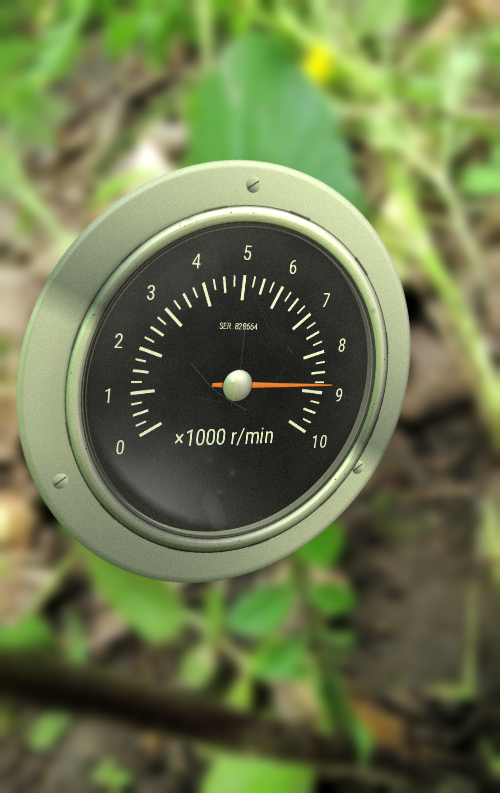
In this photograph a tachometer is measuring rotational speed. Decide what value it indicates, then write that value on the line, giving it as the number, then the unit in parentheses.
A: 8750 (rpm)
